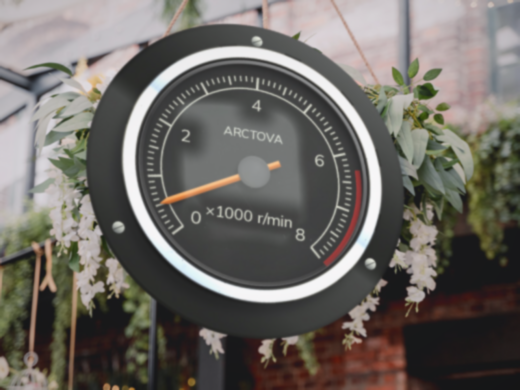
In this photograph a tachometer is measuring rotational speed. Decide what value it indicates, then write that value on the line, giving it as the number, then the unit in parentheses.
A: 500 (rpm)
